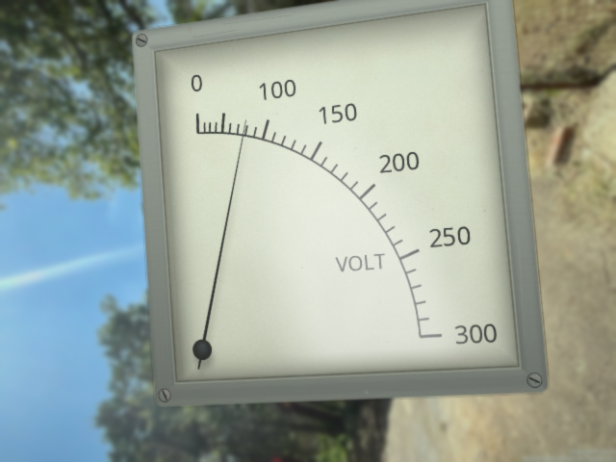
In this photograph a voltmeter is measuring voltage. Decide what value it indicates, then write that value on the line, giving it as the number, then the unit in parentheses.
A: 80 (V)
